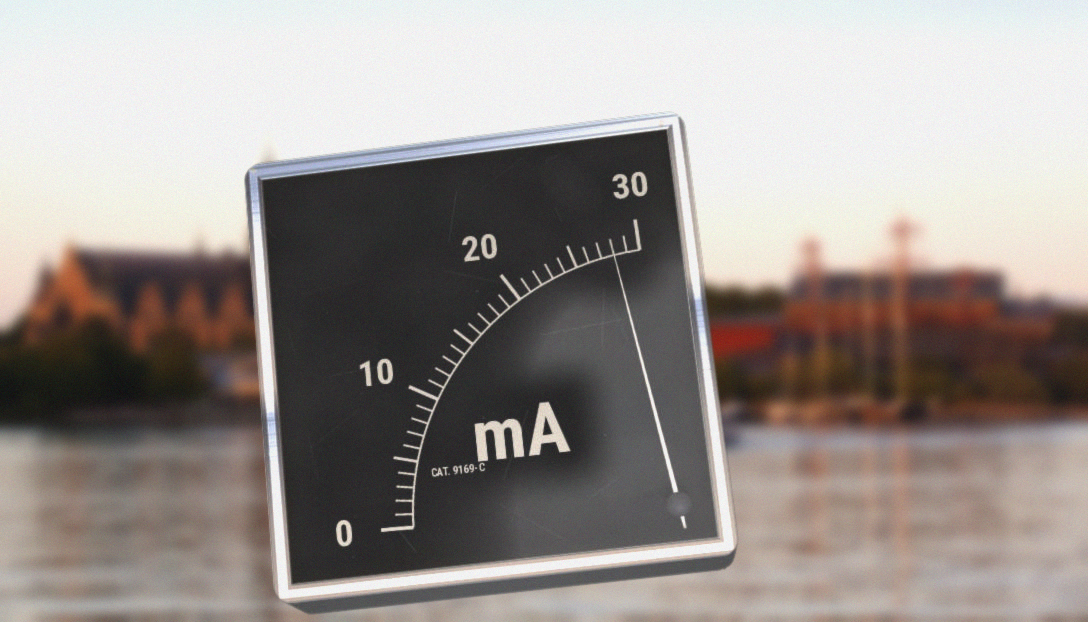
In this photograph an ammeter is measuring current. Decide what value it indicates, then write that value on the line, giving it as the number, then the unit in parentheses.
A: 28 (mA)
